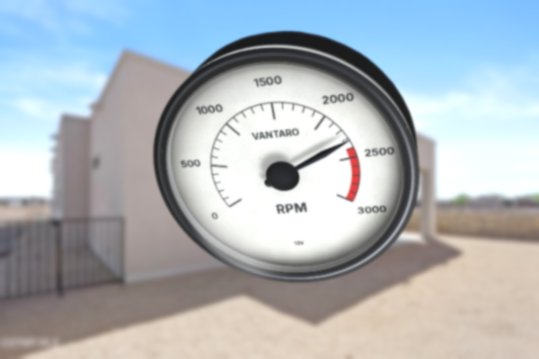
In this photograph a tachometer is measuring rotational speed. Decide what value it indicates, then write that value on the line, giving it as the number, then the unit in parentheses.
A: 2300 (rpm)
